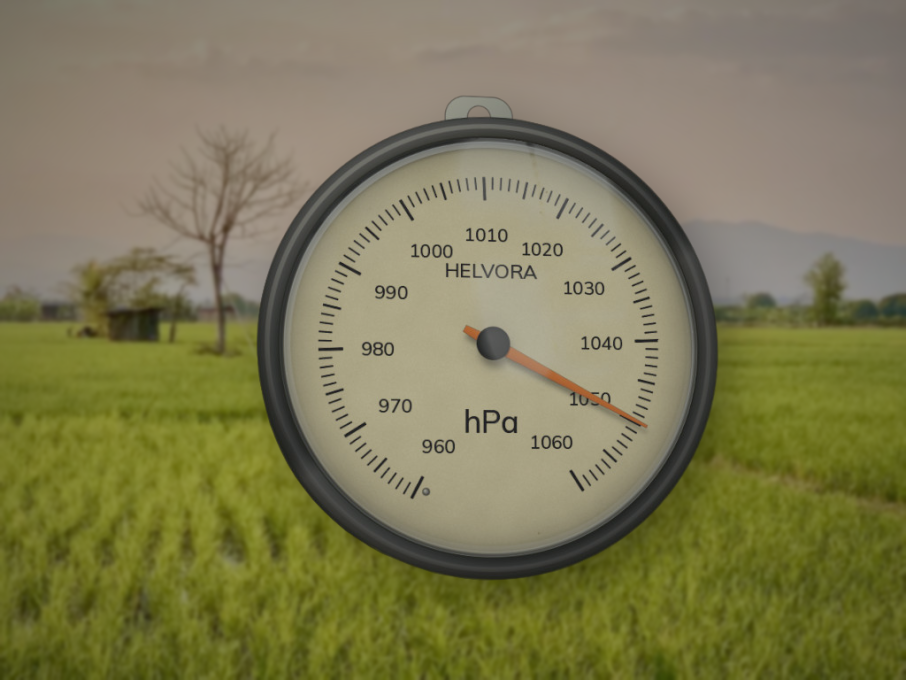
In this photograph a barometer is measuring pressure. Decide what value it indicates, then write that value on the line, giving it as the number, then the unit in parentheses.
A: 1050 (hPa)
